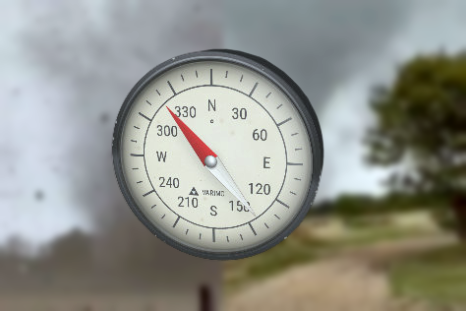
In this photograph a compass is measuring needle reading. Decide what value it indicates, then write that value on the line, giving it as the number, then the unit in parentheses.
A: 320 (°)
